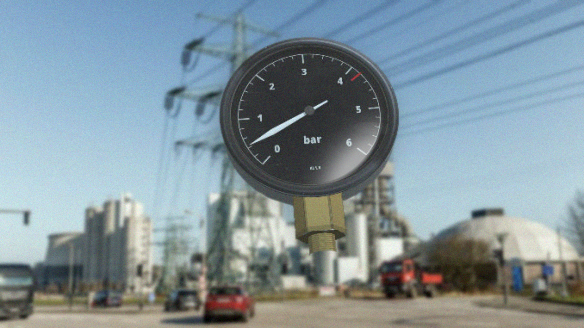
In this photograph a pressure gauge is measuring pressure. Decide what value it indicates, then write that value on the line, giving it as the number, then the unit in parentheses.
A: 0.4 (bar)
